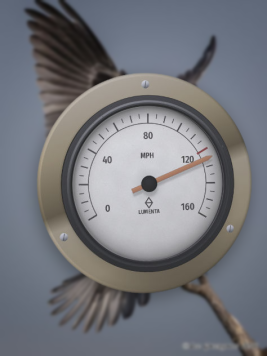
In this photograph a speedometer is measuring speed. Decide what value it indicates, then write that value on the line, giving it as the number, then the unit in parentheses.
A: 125 (mph)
